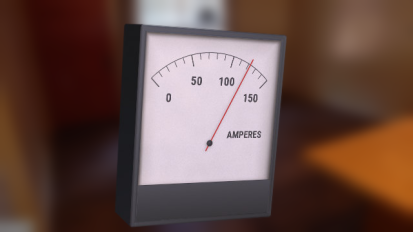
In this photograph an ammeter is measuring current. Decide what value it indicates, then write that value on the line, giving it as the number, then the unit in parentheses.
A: 120 (A)
